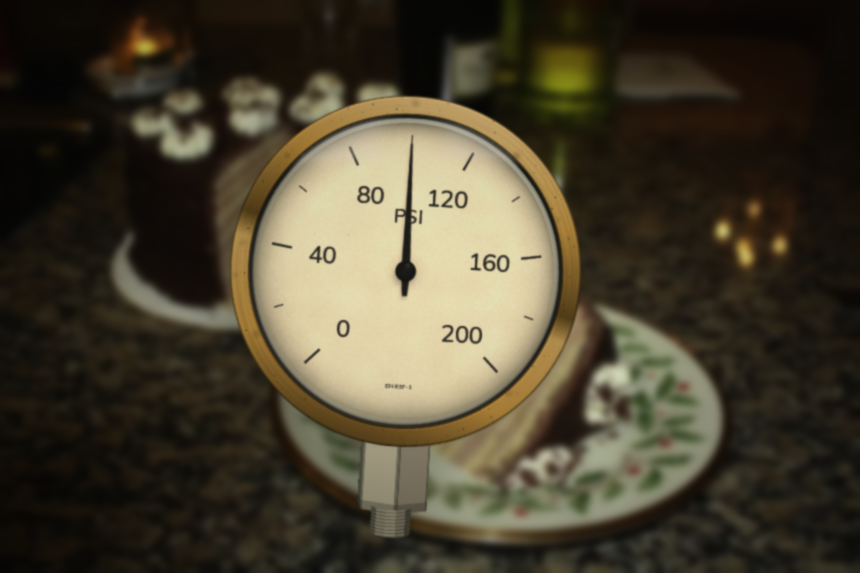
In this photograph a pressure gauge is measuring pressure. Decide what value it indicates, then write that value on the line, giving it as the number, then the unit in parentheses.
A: 100 (psi)
